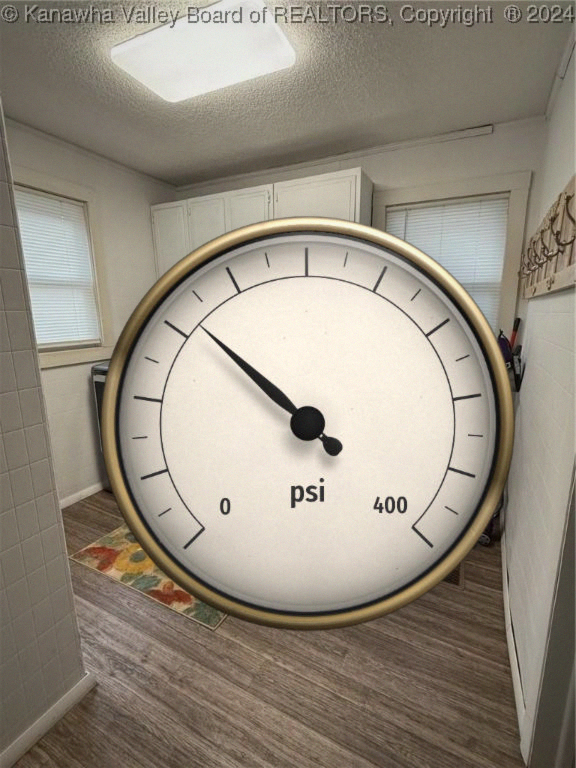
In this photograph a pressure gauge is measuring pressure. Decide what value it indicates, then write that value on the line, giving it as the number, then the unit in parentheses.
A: 130 (psi)
